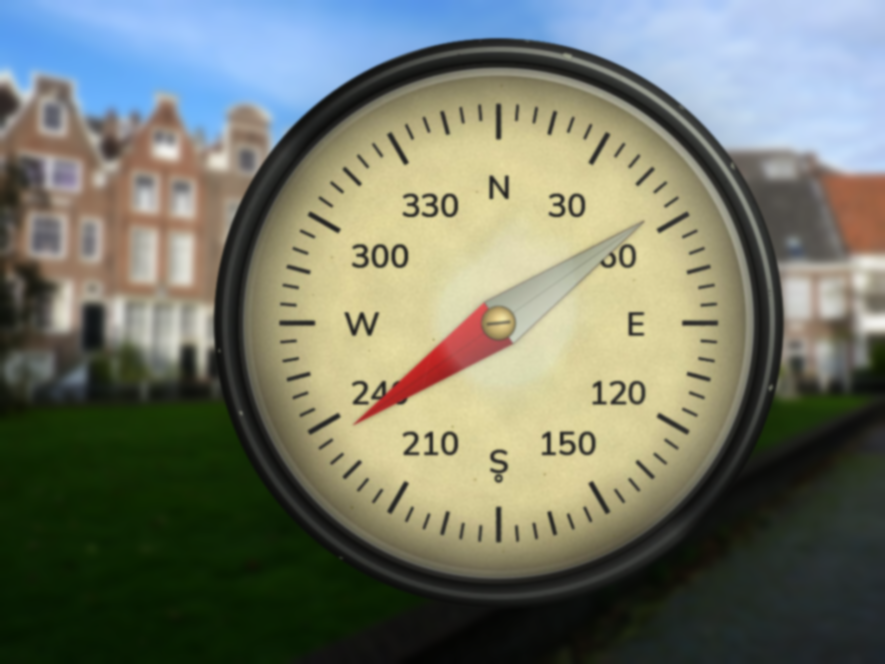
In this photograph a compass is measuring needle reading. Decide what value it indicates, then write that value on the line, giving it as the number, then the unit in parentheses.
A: 235 (°)
